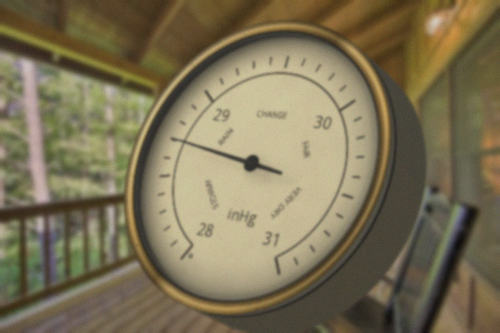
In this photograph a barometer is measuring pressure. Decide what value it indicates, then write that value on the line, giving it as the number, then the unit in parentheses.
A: 28.7 (inHg)
